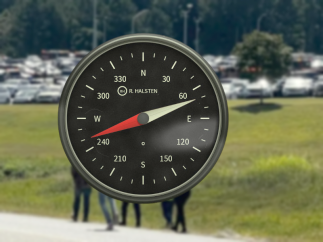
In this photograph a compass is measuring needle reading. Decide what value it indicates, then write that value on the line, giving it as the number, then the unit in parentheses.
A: 250 (°)
